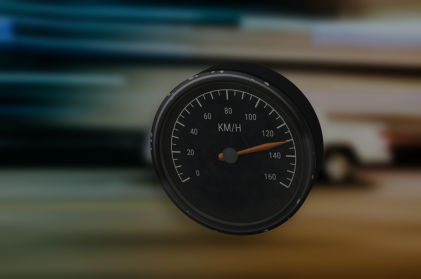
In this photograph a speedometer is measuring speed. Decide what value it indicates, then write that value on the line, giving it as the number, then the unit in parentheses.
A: 130 (km/h)
